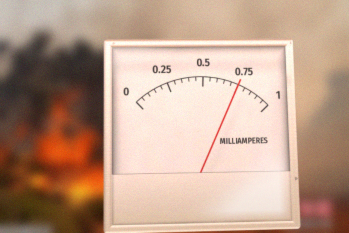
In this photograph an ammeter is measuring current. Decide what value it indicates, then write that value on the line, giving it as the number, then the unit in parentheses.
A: 0.75 (mA)
